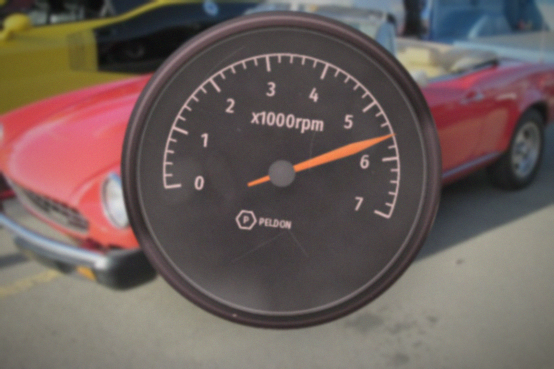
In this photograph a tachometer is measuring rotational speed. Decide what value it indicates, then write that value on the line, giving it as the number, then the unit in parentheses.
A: 5600 (rpm)
